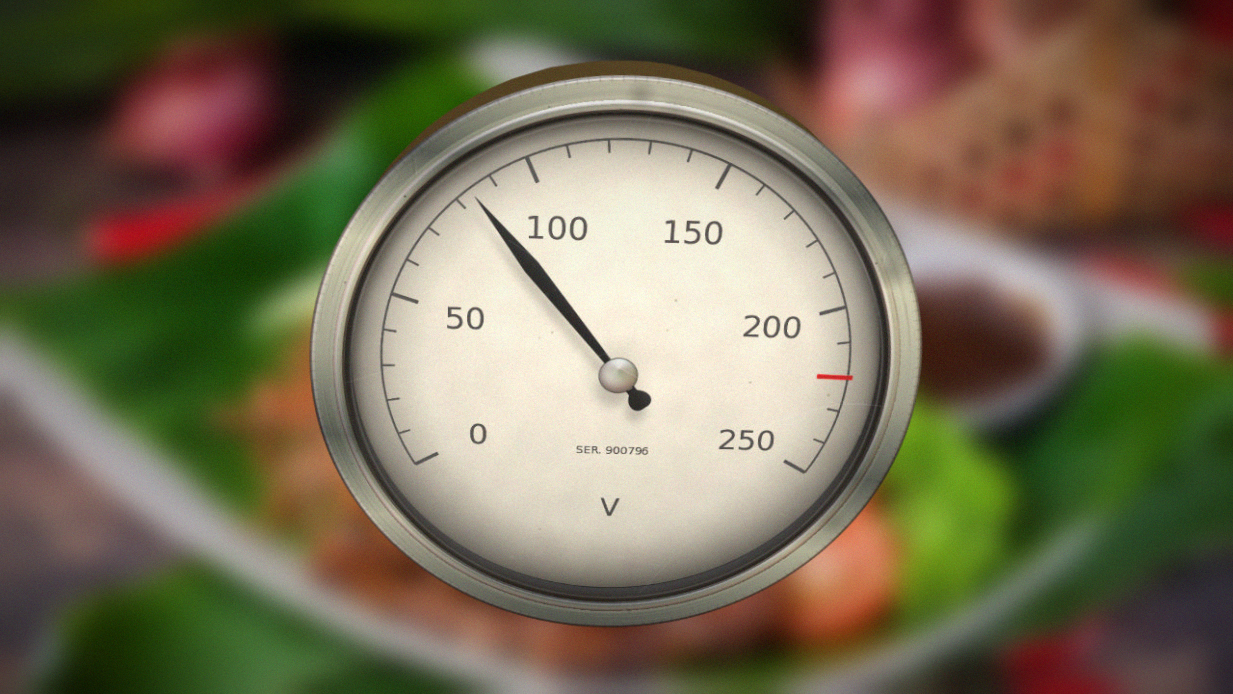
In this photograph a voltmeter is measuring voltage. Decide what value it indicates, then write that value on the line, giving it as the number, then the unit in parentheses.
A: 85 (V)
